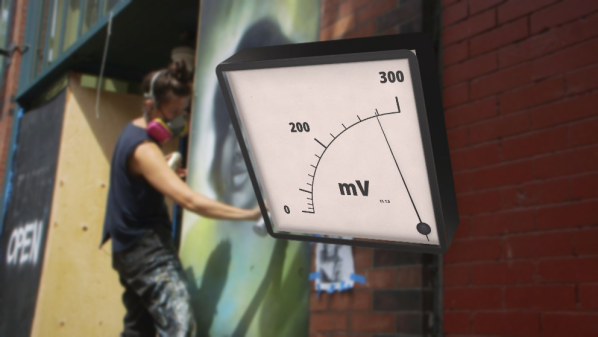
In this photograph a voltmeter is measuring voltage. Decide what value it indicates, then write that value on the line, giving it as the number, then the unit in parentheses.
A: 280 (mV)
